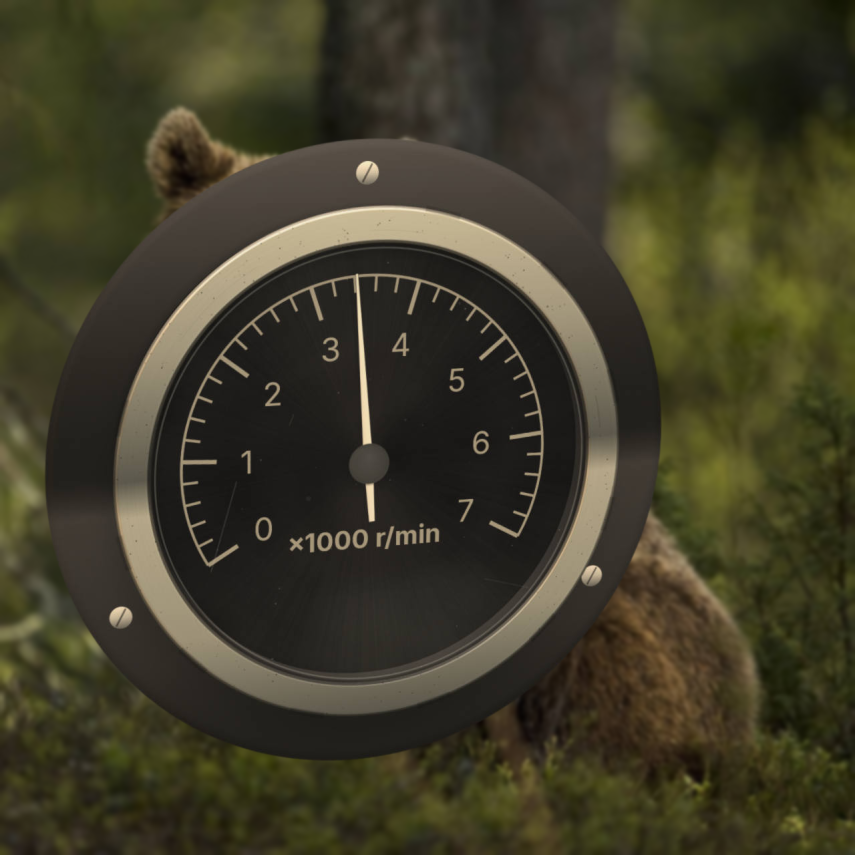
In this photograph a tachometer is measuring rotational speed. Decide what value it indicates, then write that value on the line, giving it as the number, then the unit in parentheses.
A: 3400 (rpm)
